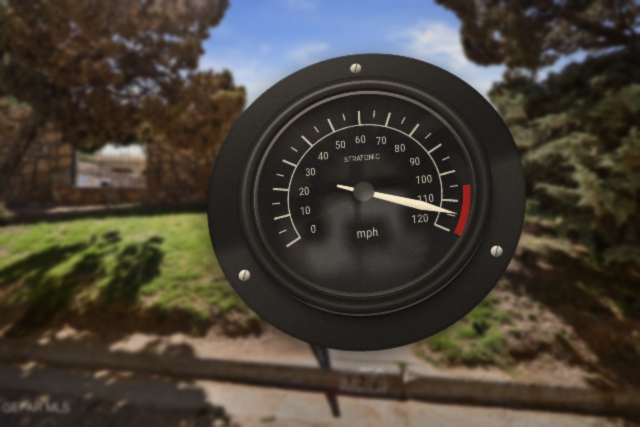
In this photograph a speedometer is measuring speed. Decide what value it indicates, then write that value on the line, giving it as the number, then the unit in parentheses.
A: 115 (mph)
